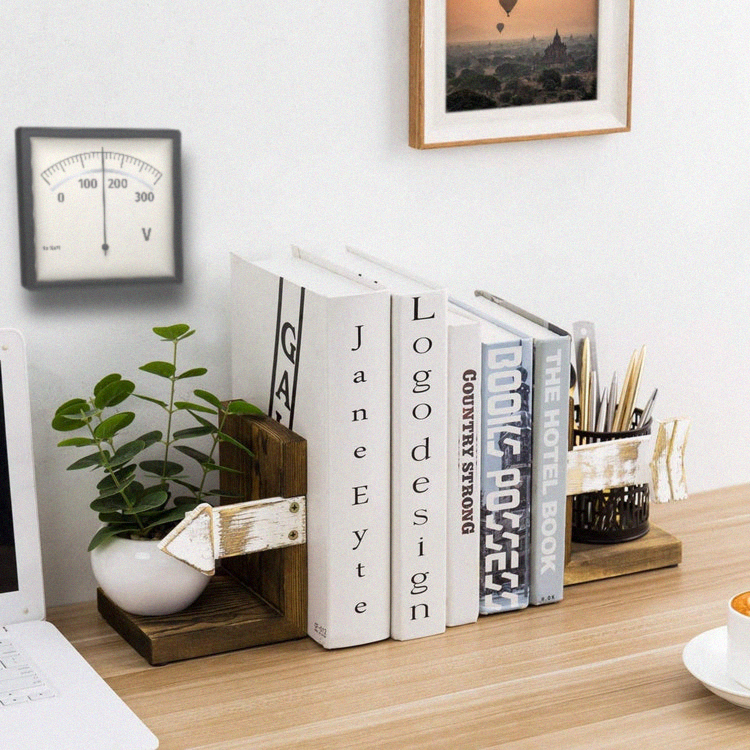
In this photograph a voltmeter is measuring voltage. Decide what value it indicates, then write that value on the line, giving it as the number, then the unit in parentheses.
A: 150 (V)
